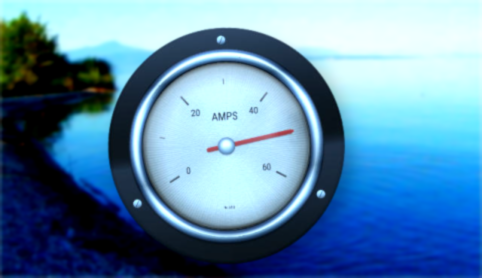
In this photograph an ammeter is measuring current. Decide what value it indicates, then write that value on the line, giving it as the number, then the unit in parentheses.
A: 50 (A)
